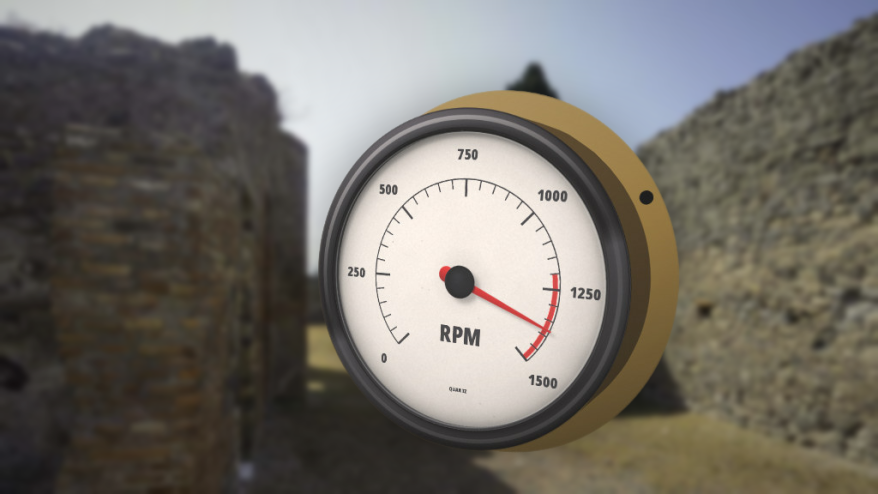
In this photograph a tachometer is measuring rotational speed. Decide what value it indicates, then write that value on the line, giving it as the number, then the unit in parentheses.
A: 1375 (rpm)
